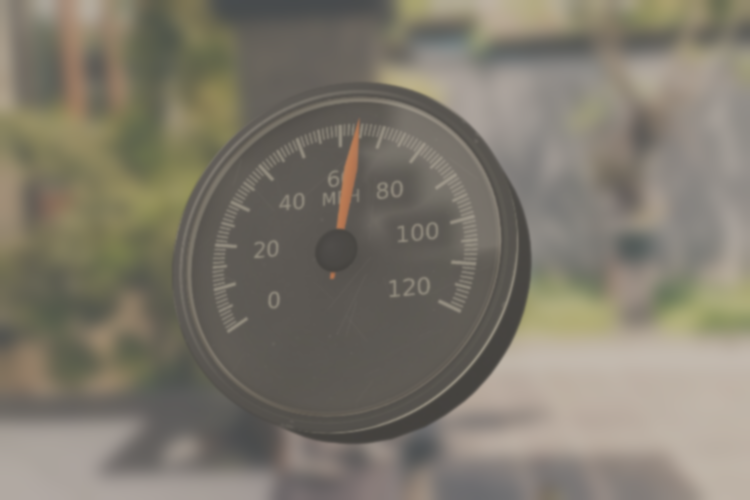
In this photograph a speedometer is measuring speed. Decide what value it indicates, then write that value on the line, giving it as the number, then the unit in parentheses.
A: 65 (mph)
